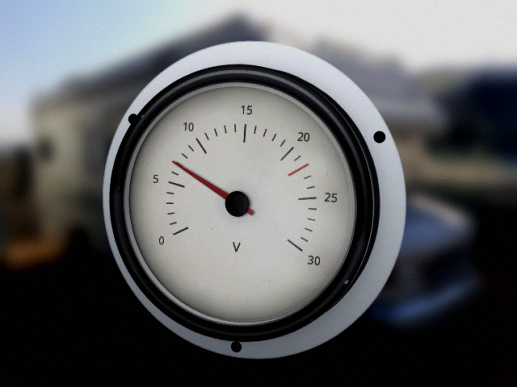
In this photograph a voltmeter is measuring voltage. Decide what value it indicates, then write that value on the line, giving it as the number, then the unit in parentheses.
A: 7 (V)
